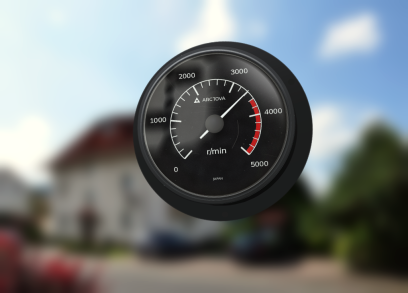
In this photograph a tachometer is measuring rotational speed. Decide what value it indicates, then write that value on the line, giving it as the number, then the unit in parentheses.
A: 3400 (rpm)
